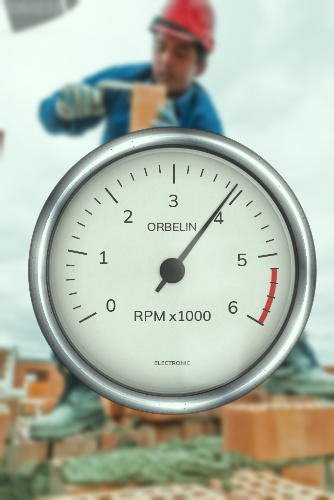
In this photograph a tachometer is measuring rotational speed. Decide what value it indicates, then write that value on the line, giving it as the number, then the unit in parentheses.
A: 3900 (rpm)
